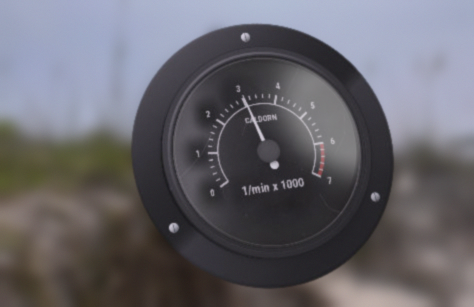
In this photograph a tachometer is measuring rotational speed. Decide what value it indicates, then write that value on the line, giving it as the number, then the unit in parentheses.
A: 3000 (rpm)
